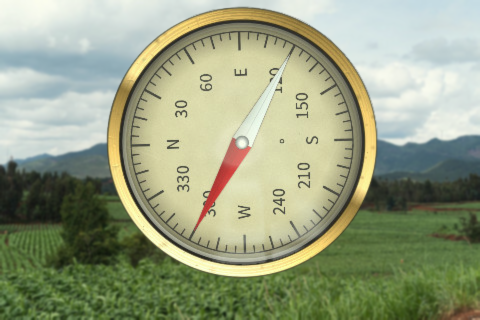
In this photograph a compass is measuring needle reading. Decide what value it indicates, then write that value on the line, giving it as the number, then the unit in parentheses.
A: 300 (°)
